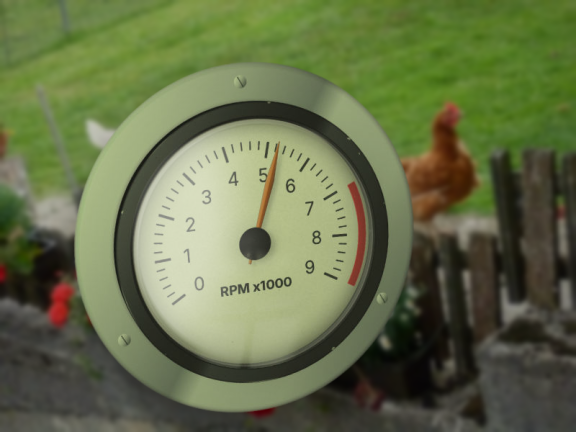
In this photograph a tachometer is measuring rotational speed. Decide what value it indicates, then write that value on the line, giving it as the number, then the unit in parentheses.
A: 5200 (rpm)
